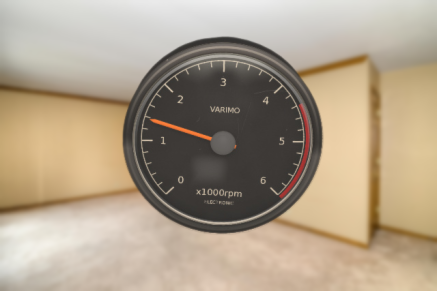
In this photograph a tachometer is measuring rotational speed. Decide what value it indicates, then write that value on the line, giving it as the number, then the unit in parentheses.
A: 1400 (rpm)
